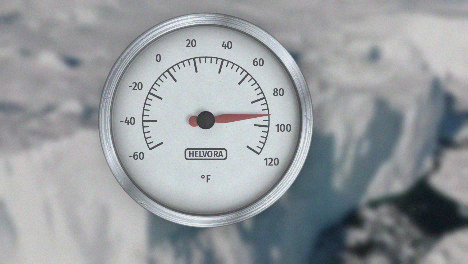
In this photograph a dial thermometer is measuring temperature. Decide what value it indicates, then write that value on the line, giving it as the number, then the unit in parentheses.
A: 92 (°F)
